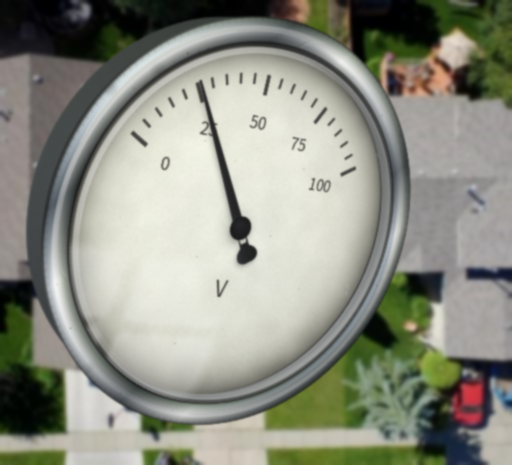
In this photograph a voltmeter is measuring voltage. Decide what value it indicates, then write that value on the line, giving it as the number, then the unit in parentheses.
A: 25 (V)
